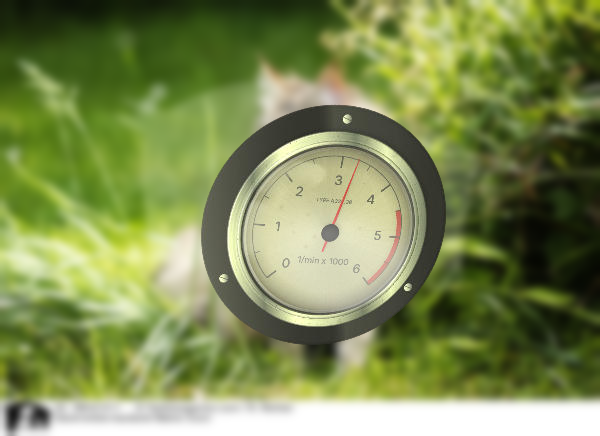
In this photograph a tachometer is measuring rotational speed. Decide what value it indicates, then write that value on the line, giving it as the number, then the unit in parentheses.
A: 3250 (rpm)
